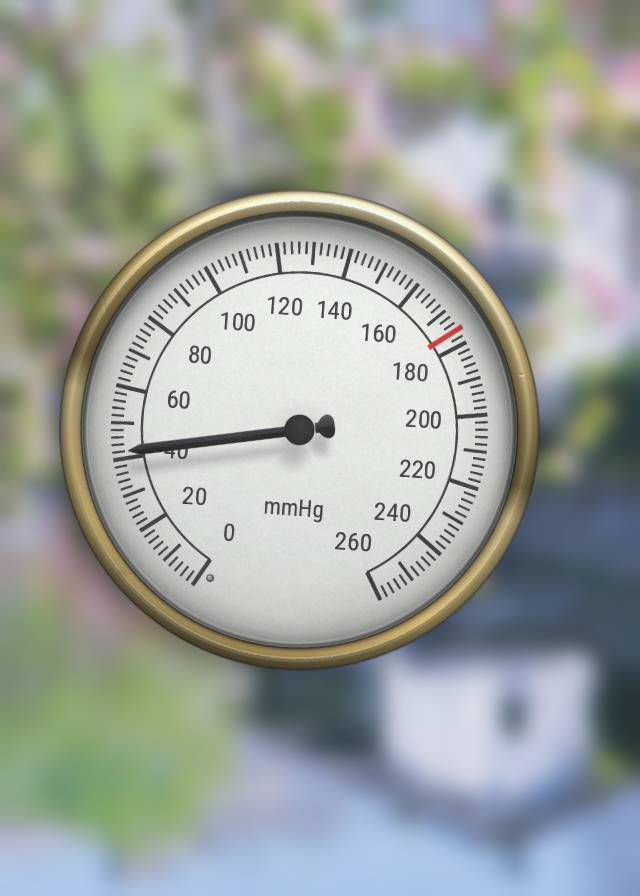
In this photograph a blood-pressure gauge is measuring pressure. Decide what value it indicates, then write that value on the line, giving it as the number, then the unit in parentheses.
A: 42 (mmHg)
